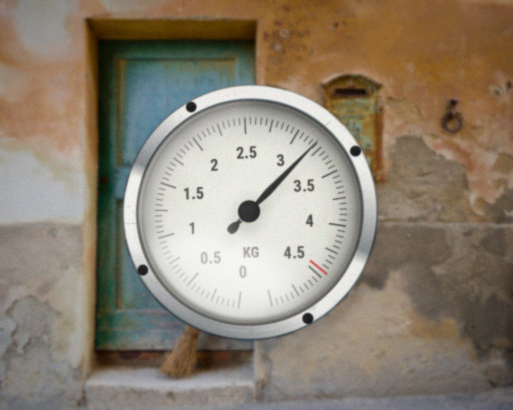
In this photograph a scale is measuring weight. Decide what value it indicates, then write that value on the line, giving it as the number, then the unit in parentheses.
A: 3.2 (kg)
